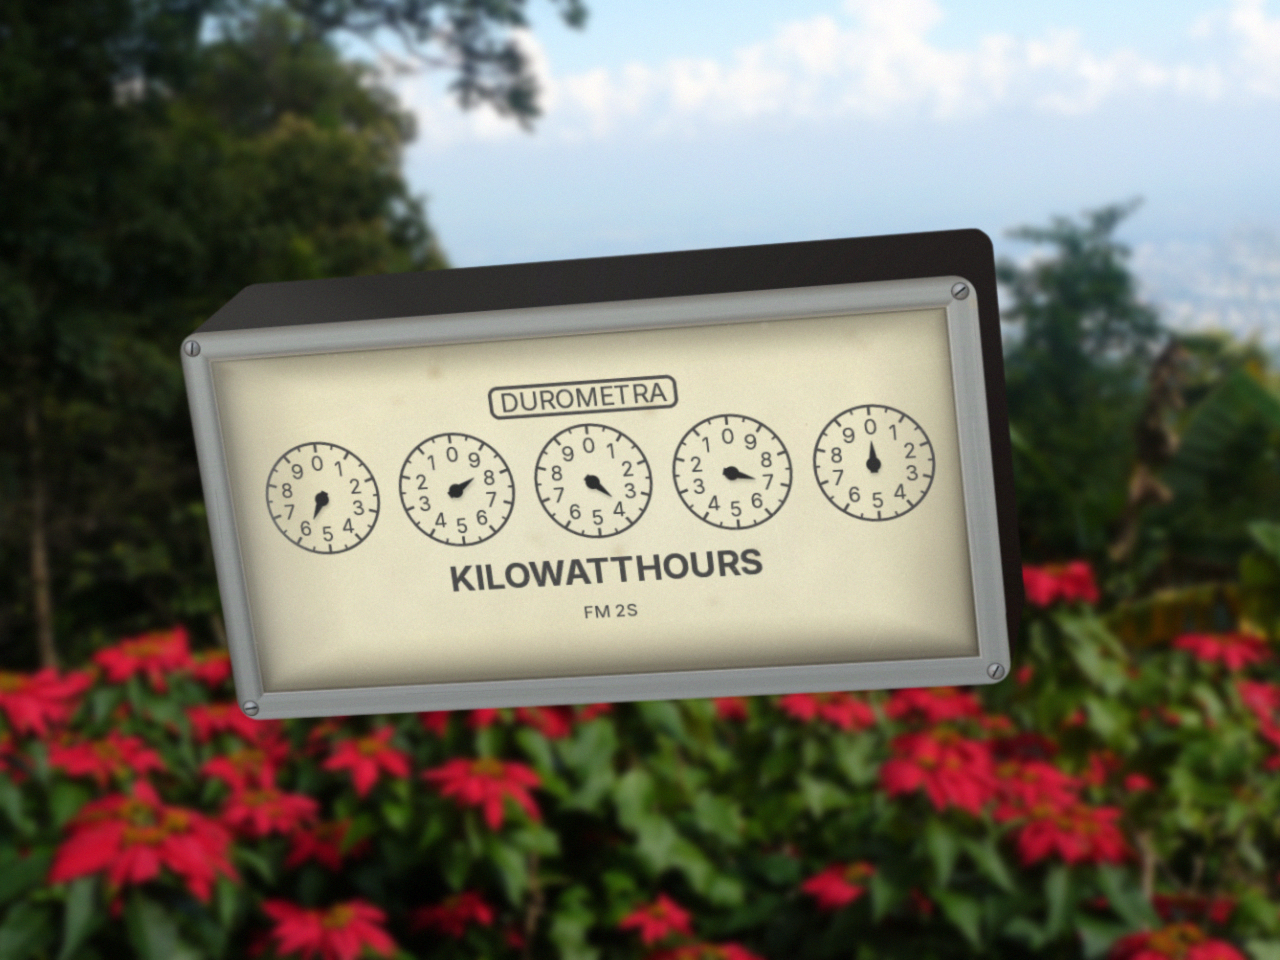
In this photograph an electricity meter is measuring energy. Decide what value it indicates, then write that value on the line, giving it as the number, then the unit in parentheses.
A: 58370 (kWh)
